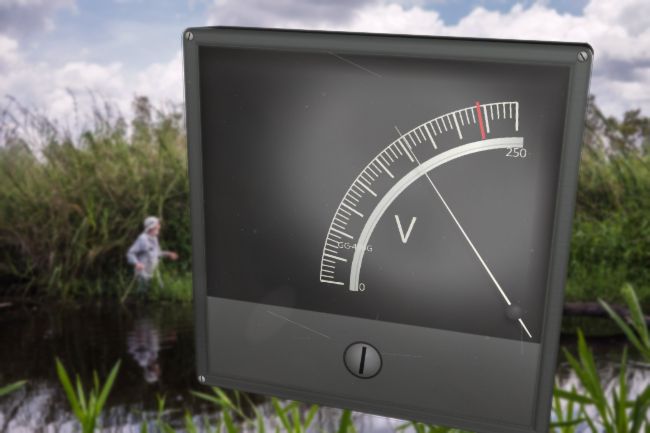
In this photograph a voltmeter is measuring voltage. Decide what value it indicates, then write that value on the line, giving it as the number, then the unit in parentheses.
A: 155 (V)
